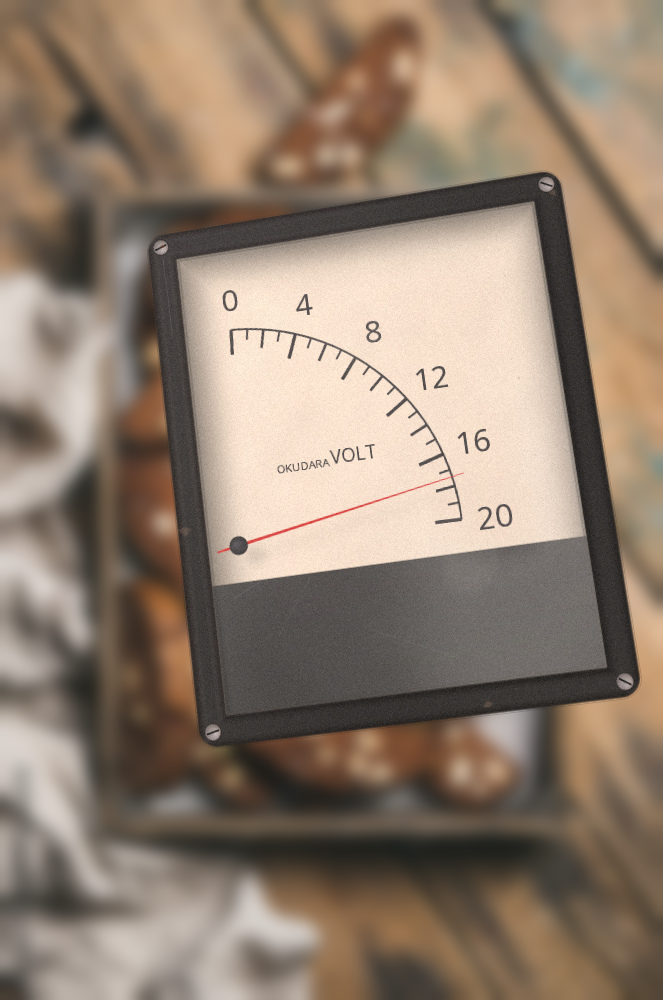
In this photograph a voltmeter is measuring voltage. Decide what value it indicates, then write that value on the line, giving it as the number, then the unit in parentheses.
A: 17.5 (V)
